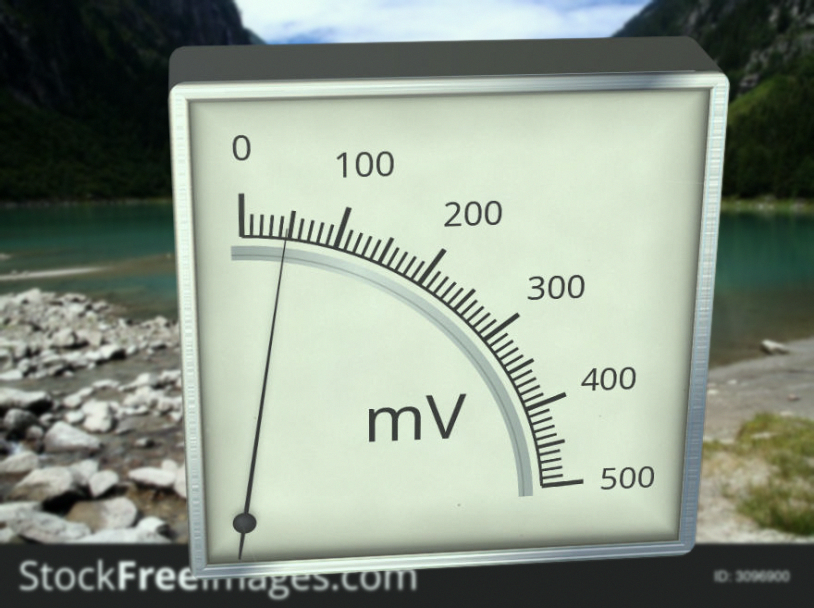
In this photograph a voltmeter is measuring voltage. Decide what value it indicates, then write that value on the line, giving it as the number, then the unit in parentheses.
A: 45 (mV)
